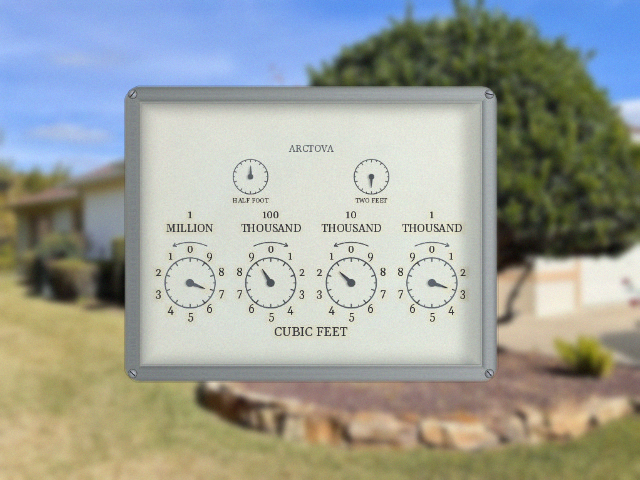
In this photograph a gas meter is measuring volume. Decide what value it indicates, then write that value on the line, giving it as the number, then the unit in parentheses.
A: 691300 (ft³)
